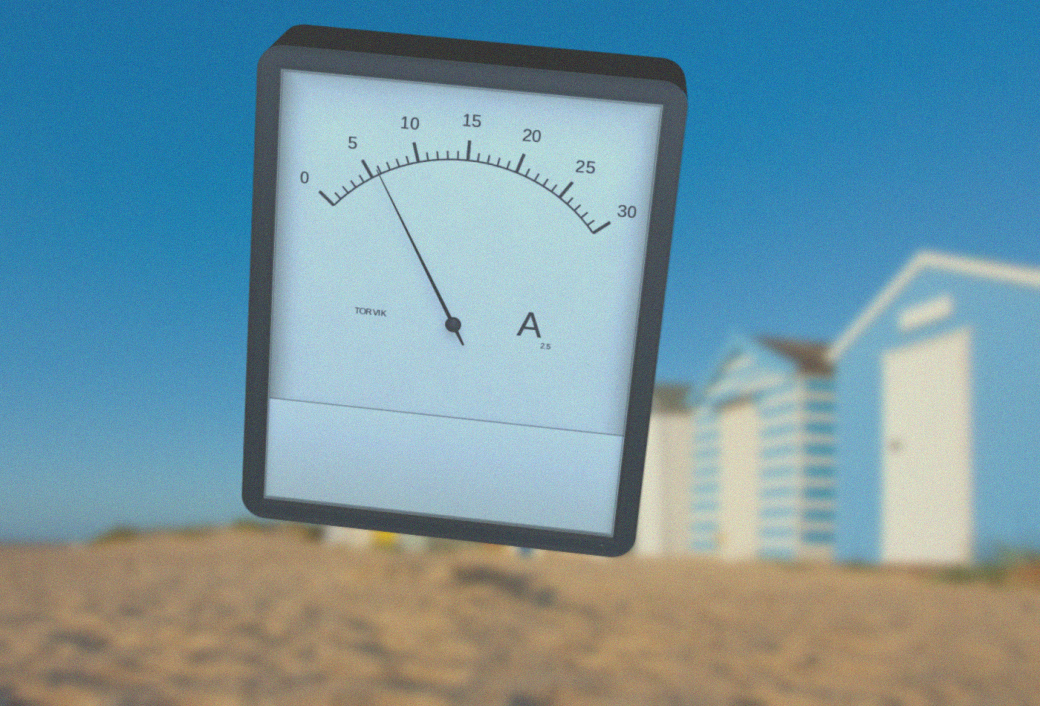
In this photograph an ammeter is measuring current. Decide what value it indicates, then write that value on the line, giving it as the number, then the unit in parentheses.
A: 6 (A)
